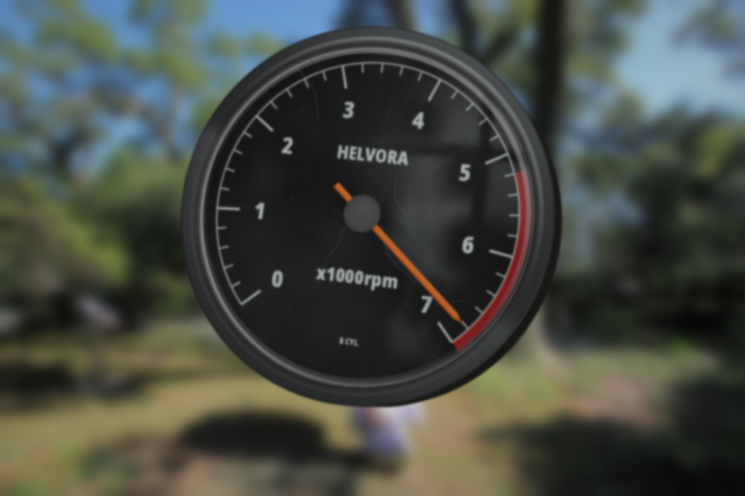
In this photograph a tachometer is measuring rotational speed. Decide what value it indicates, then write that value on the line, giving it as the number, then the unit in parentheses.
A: 6800 (rpm)
